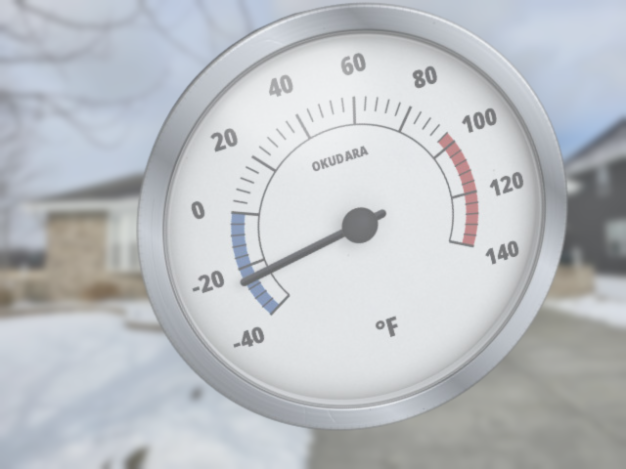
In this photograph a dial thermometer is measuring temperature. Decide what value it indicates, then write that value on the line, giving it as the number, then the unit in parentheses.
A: -24 (°F)
